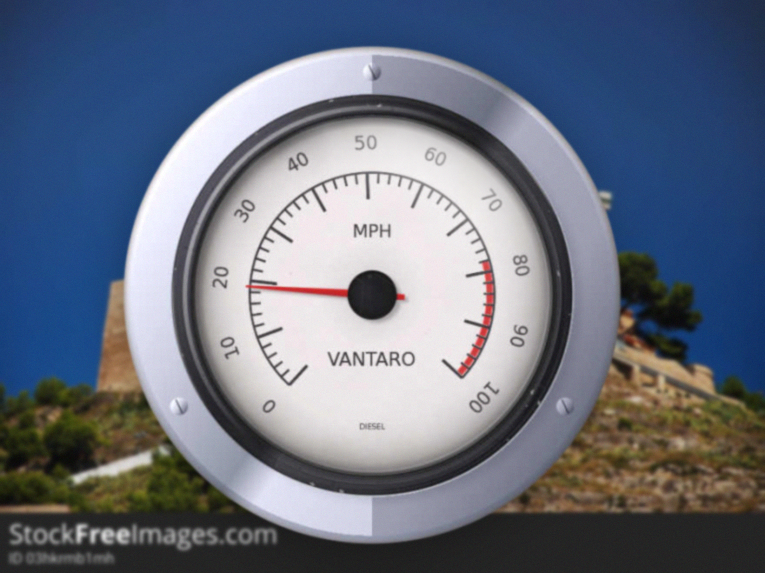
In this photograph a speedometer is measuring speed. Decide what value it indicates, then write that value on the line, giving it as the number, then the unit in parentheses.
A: 19 (mph)
